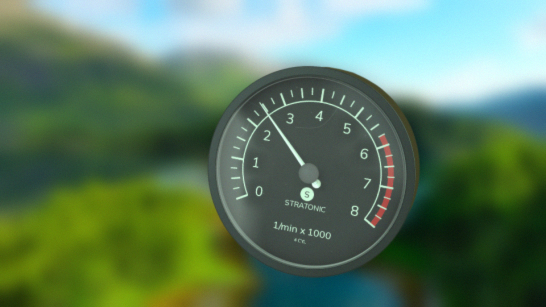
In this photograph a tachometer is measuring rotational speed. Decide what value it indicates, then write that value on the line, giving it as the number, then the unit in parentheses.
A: 2500 (rpm)
